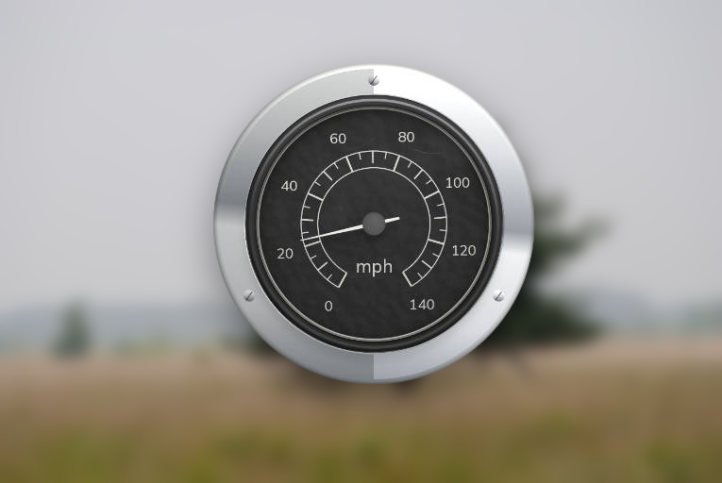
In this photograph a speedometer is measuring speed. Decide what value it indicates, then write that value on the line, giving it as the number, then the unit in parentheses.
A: 22.5 (mph)
